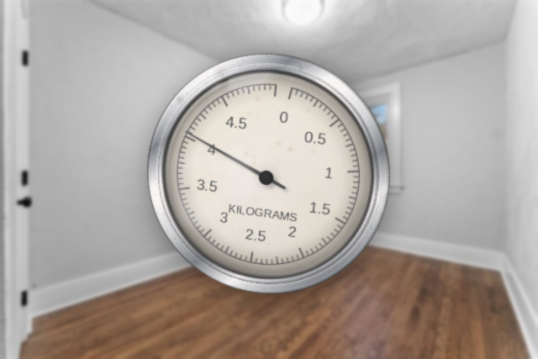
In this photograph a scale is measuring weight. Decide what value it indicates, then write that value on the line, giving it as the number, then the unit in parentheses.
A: 4.05 (kg)
